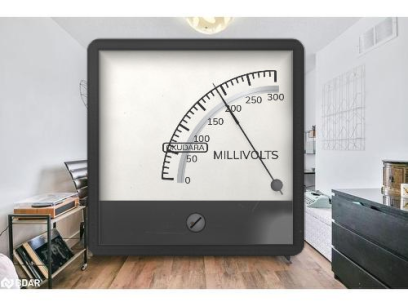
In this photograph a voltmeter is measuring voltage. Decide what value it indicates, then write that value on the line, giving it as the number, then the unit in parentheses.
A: 190 (mV)
